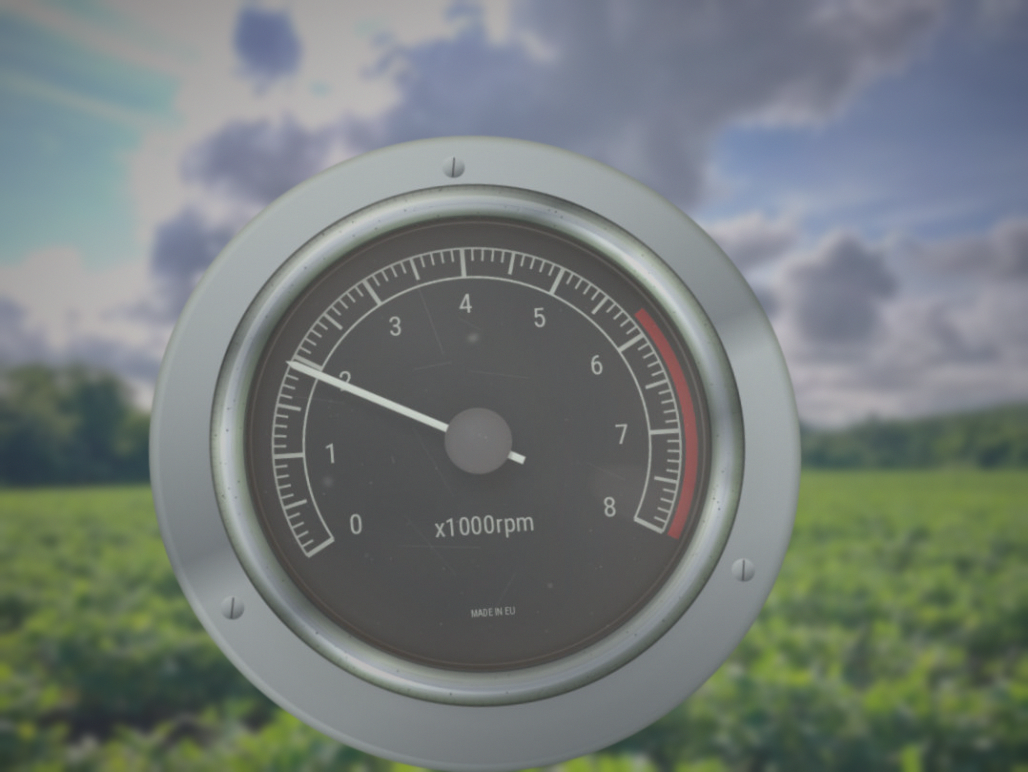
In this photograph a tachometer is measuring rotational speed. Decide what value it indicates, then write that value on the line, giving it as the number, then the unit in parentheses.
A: 1900 (rpm)
